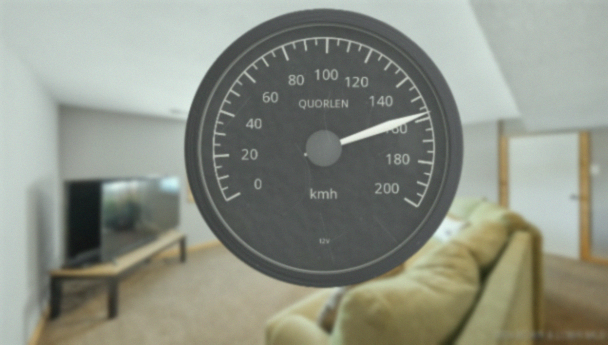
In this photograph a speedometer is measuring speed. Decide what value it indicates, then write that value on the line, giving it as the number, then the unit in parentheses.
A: 157.5 (km/h)
